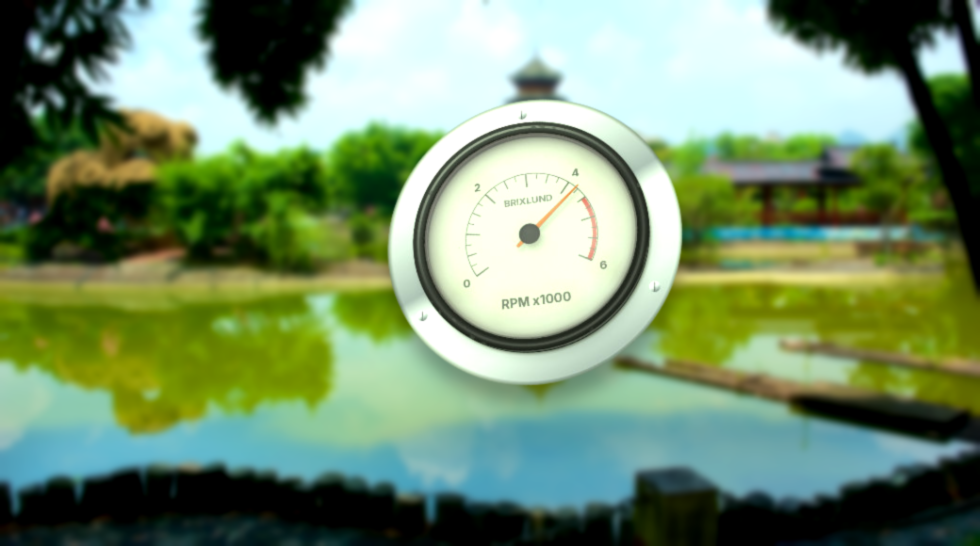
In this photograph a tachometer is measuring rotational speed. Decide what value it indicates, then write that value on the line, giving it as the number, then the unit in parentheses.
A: 4250 (rpm)
